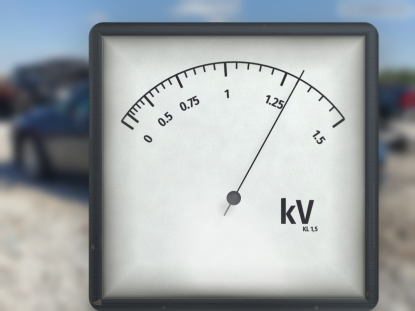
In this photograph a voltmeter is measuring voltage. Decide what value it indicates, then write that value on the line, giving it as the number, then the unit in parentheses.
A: 1.3 (kV)
